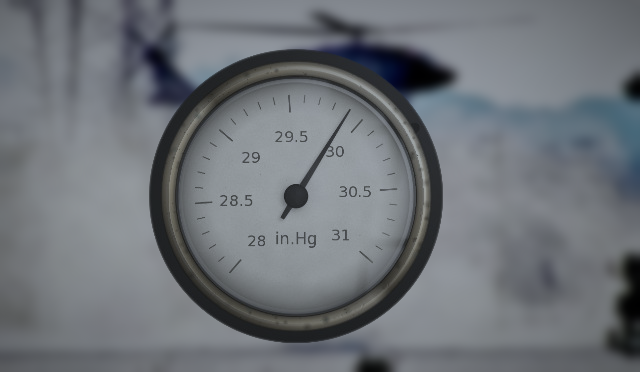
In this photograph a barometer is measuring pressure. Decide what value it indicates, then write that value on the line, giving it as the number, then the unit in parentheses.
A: 29.9 (inHg)
